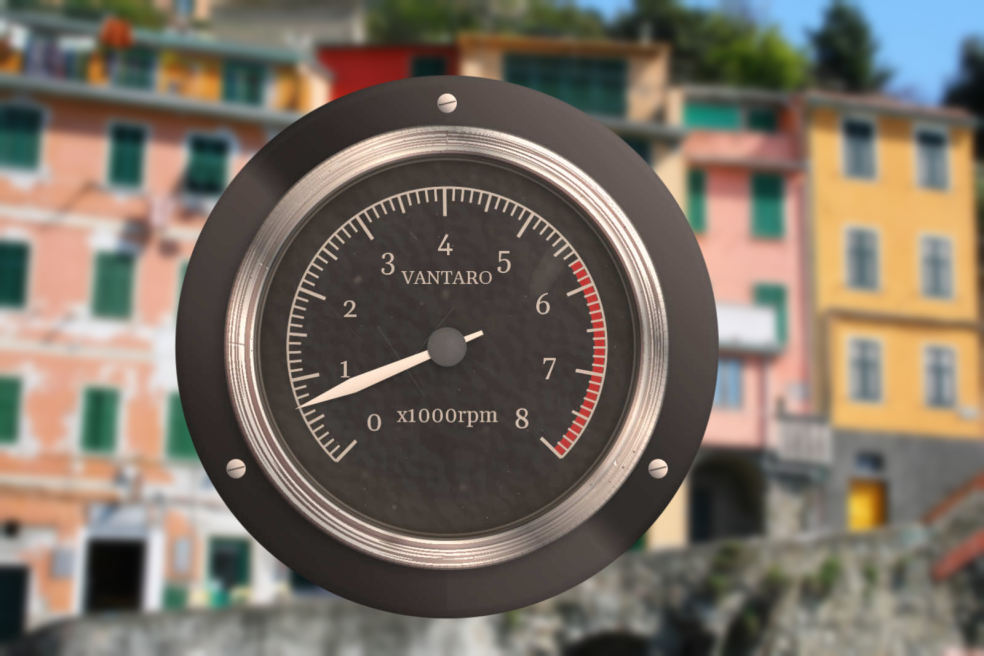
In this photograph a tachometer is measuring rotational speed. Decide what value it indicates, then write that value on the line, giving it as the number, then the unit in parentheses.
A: 700 (rpm)
